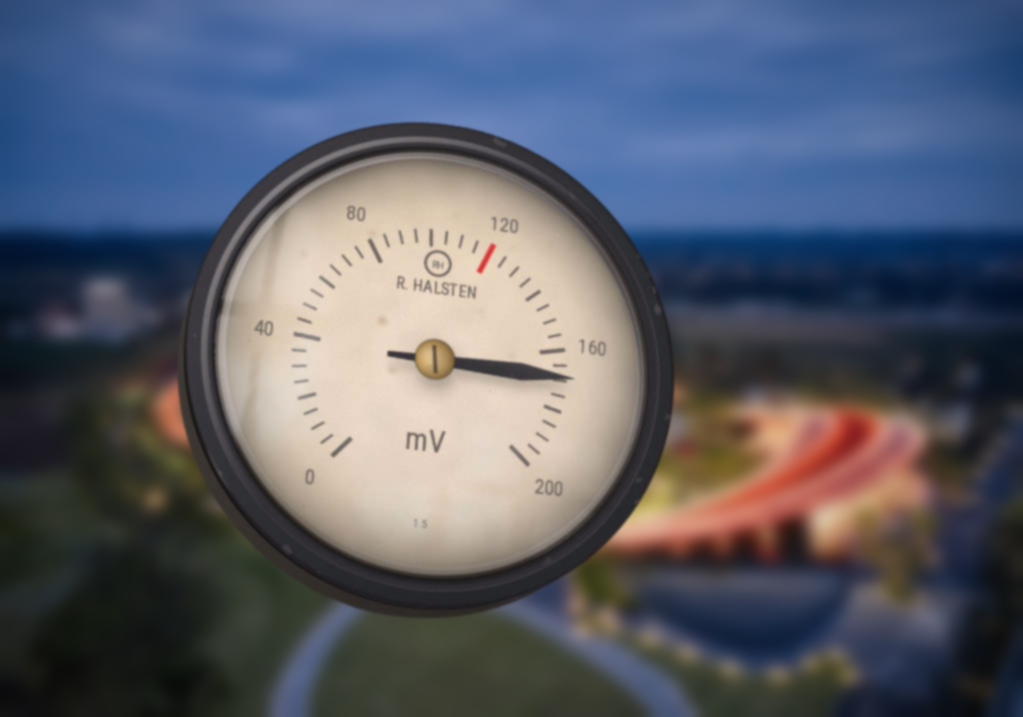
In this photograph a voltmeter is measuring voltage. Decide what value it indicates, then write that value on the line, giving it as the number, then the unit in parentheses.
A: 170 (mV)
